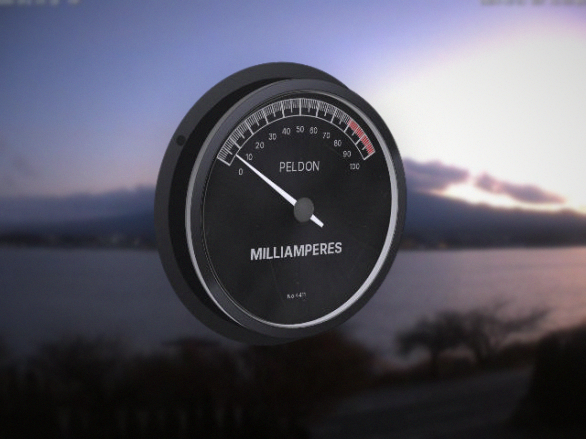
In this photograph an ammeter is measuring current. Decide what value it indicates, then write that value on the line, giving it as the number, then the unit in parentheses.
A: 5 (mA)
